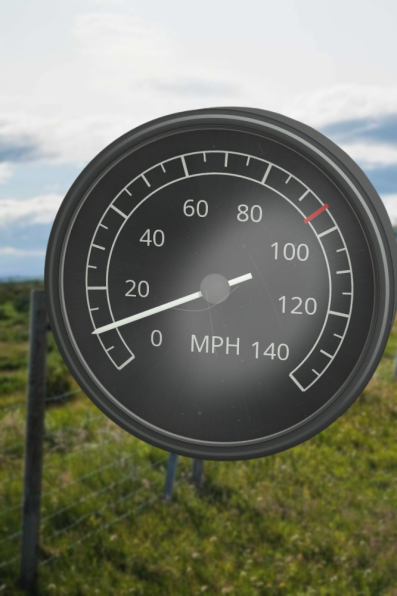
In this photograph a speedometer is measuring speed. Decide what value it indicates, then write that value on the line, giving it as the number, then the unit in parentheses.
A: 10 (mph)
